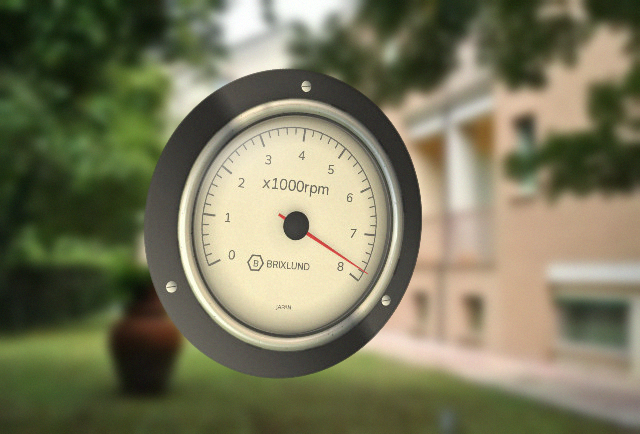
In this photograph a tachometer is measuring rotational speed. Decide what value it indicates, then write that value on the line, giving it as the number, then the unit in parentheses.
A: 7800 (rpm)
